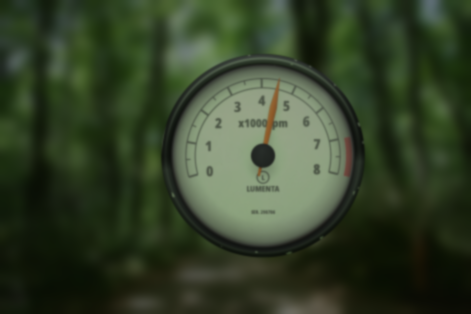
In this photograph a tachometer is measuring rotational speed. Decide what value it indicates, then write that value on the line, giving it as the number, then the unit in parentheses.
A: 4500 (rpm)
